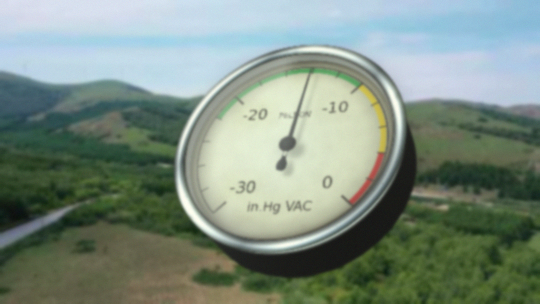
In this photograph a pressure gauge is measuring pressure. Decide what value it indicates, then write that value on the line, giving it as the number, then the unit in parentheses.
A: -14 (inHg)
